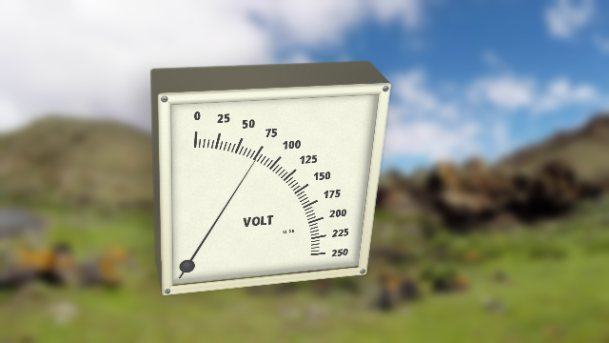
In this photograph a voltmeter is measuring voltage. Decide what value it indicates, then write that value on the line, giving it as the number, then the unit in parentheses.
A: 75 (V)
